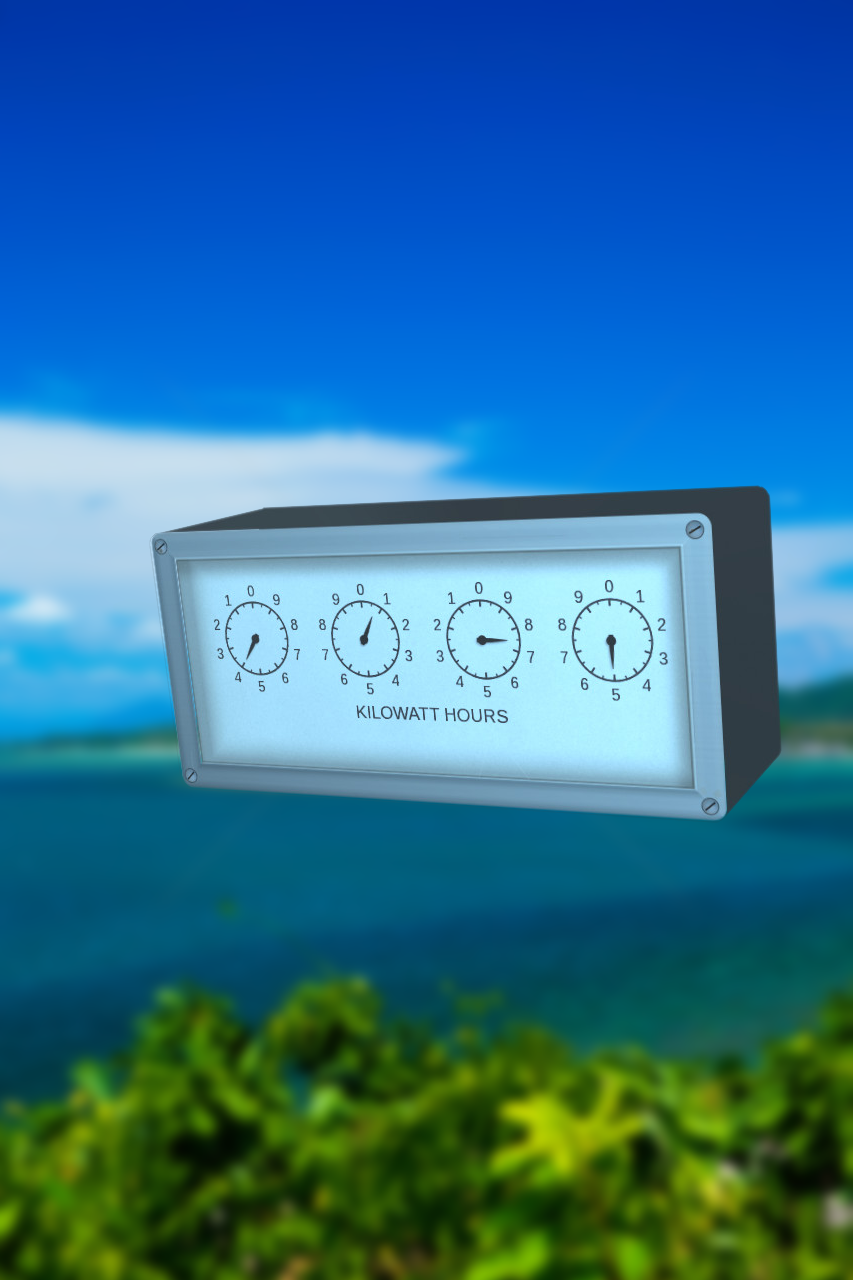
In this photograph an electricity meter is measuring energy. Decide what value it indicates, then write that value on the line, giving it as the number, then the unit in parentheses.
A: 4075 (kWh)
